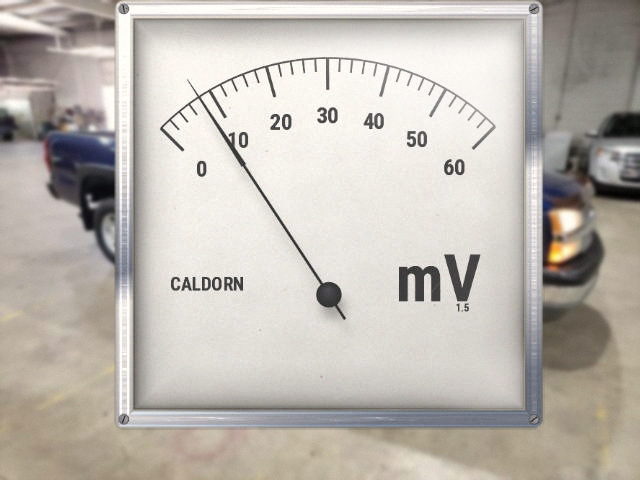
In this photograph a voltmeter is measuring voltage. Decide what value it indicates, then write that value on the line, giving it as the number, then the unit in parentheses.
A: 8 (mV)
